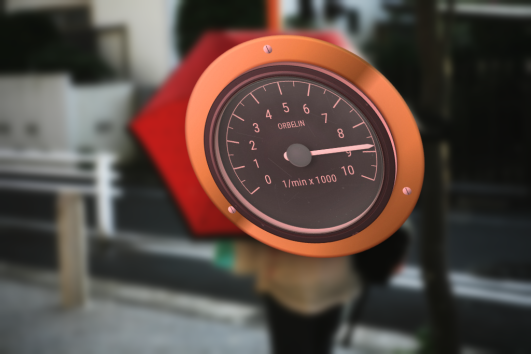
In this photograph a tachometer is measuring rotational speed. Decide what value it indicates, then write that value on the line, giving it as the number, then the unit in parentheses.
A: 8750 (rpm)
